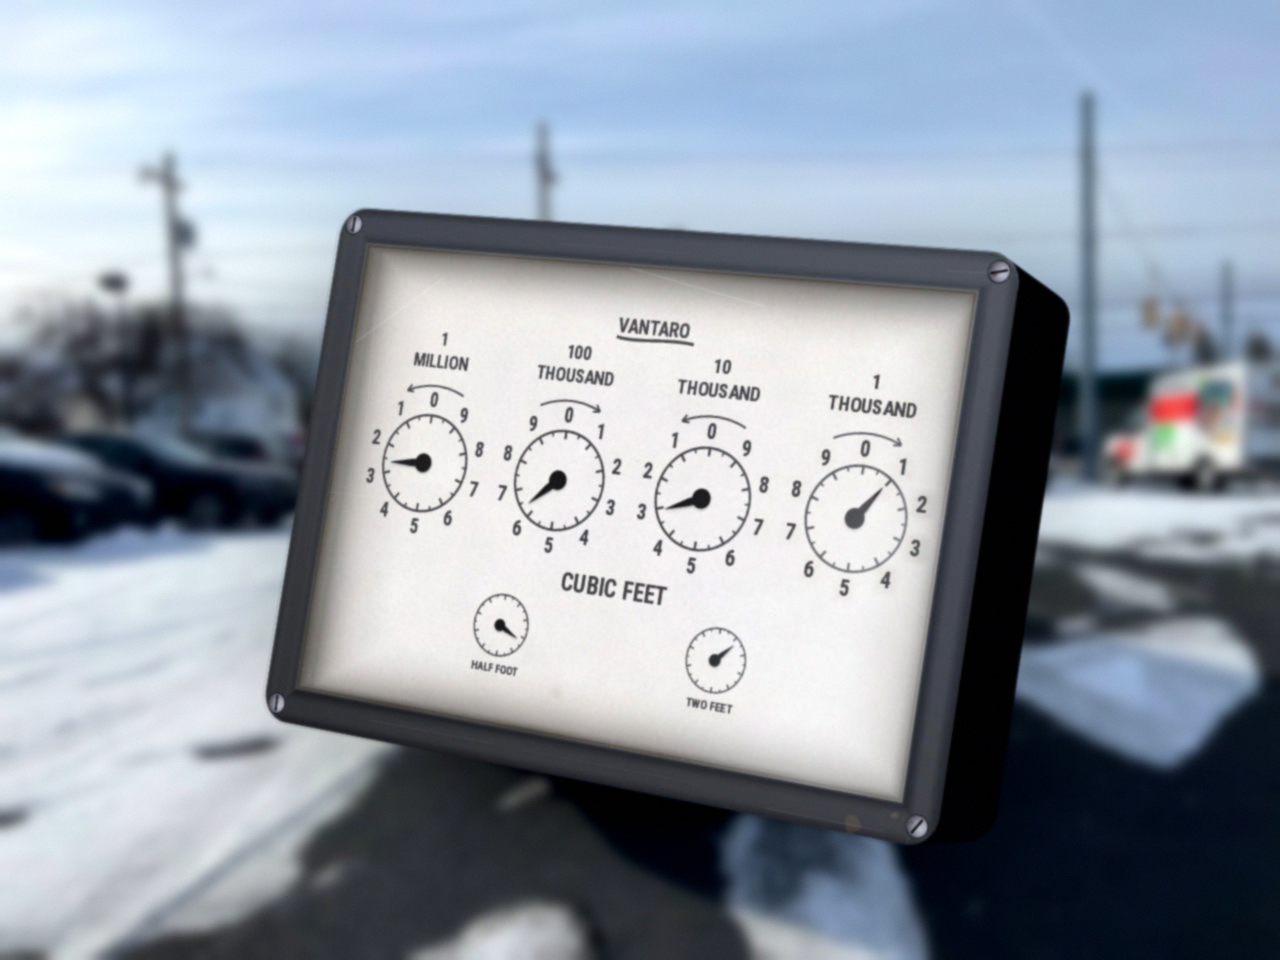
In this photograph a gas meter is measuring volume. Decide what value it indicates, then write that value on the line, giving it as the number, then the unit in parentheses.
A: 263100 (ft³)
